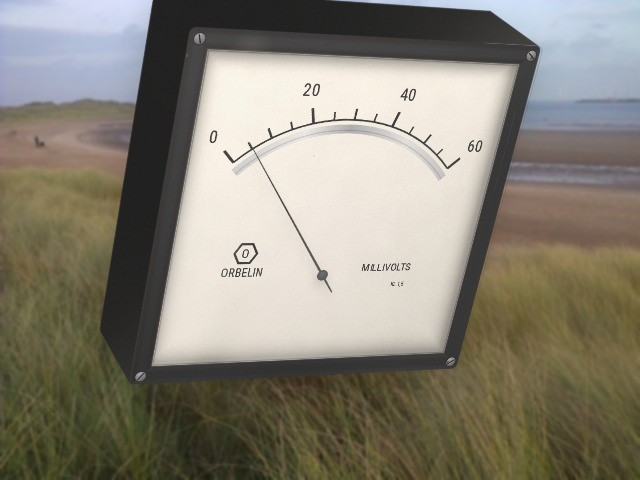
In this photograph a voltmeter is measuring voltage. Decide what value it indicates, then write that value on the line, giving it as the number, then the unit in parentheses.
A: 5 (mV)
